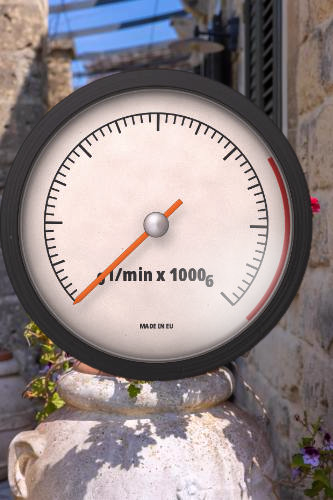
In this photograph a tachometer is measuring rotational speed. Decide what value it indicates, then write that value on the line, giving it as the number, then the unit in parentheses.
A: 0 (rpm)
